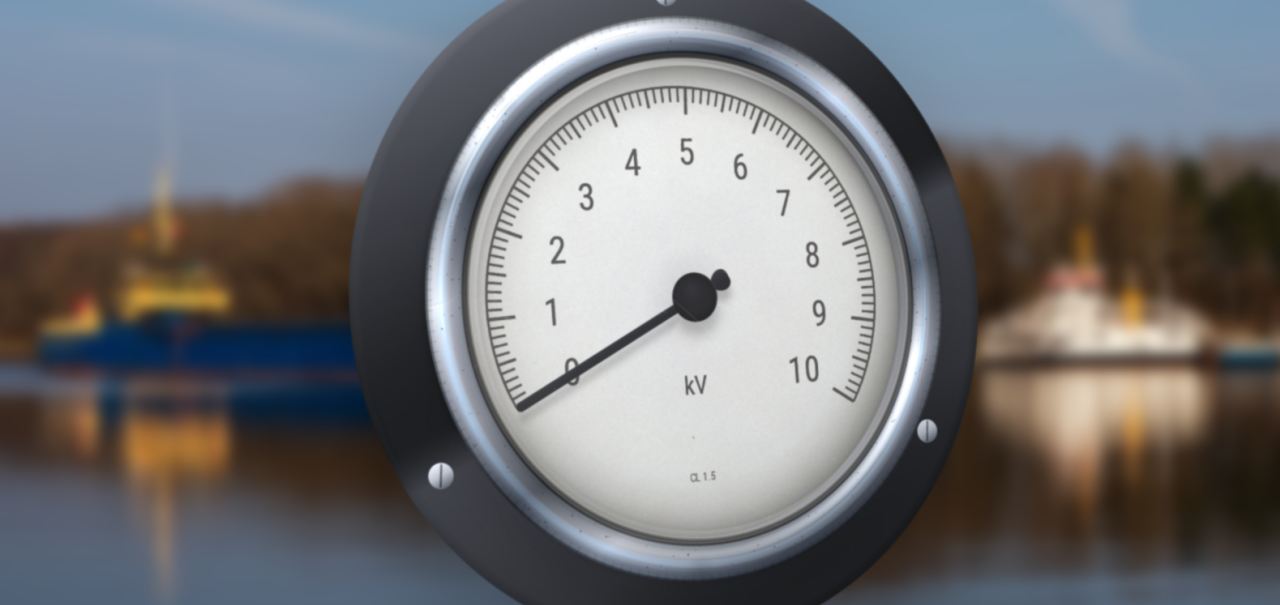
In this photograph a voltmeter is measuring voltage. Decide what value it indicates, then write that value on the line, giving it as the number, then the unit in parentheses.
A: 0 (kV)
